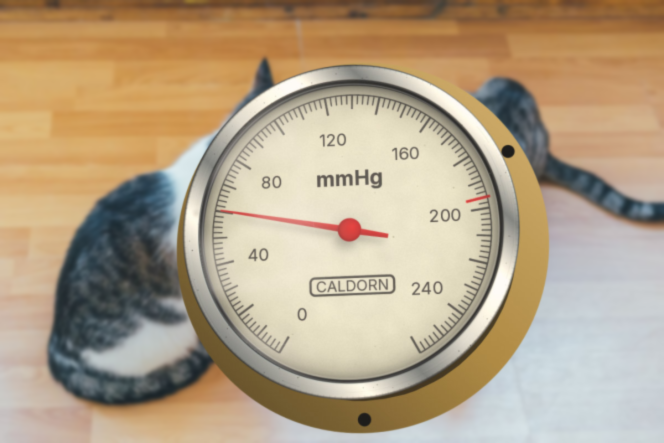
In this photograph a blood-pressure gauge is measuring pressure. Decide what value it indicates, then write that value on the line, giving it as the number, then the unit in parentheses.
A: 60 (mmHg)
